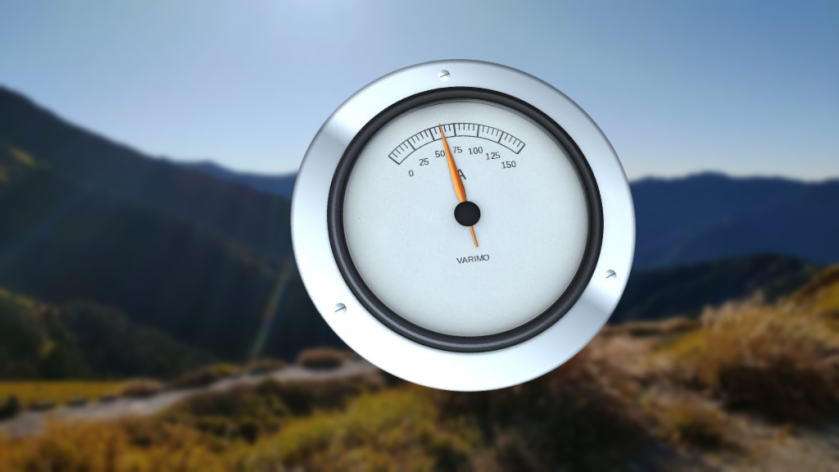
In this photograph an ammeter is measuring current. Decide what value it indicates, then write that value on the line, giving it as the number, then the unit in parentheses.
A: 60 (A)
